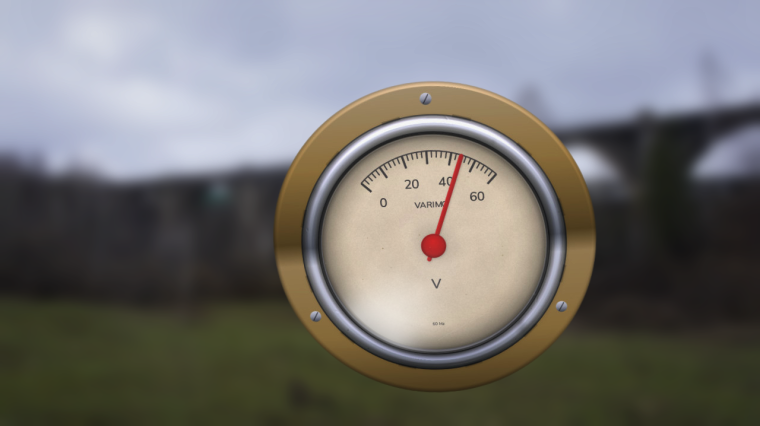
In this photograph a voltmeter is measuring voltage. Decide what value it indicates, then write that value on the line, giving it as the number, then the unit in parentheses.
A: 44 (V)
